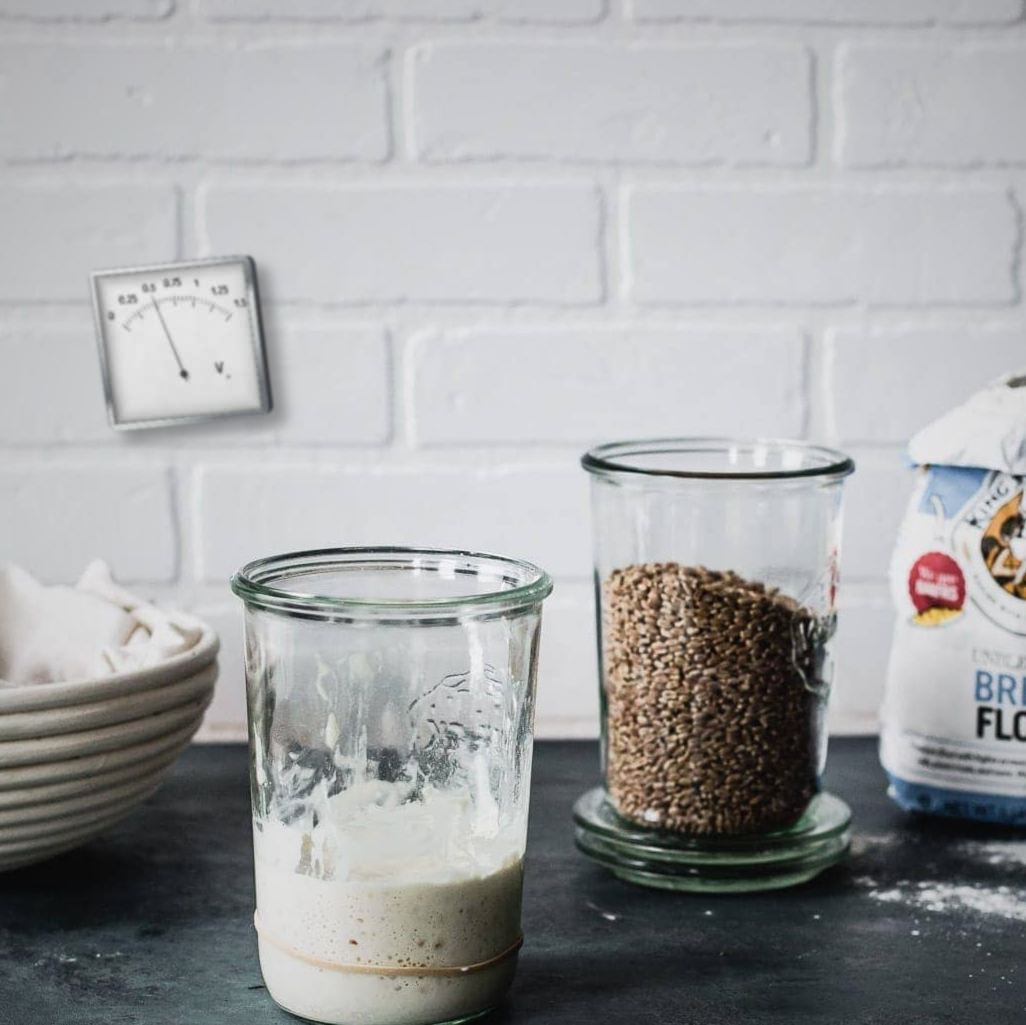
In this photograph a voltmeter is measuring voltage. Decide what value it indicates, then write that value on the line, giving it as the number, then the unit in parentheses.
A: 0.5 (V)
